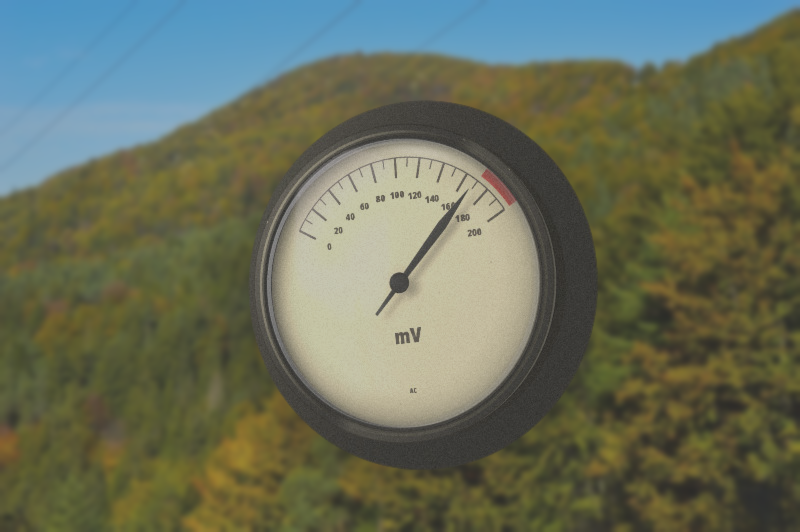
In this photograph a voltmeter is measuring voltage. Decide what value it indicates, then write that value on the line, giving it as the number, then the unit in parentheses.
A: 170 (mV)
